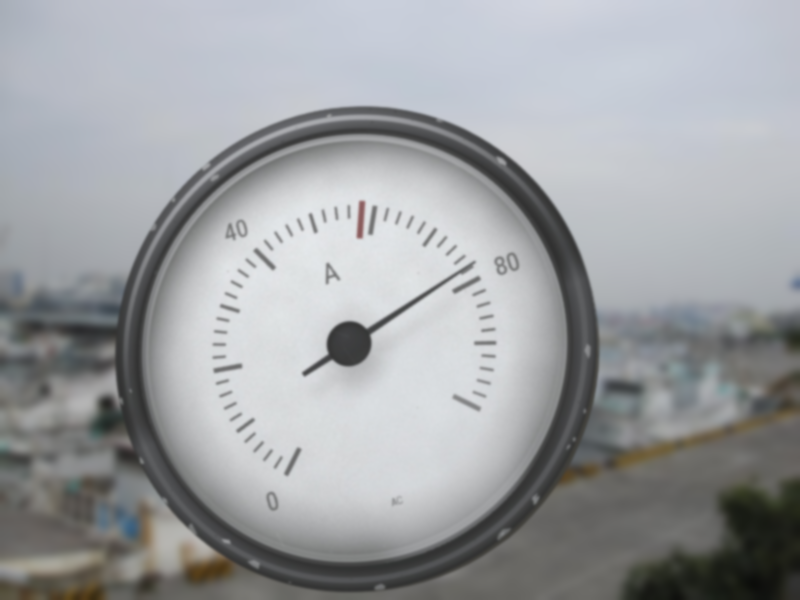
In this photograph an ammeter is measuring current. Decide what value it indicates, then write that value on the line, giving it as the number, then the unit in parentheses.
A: 78 (A)
